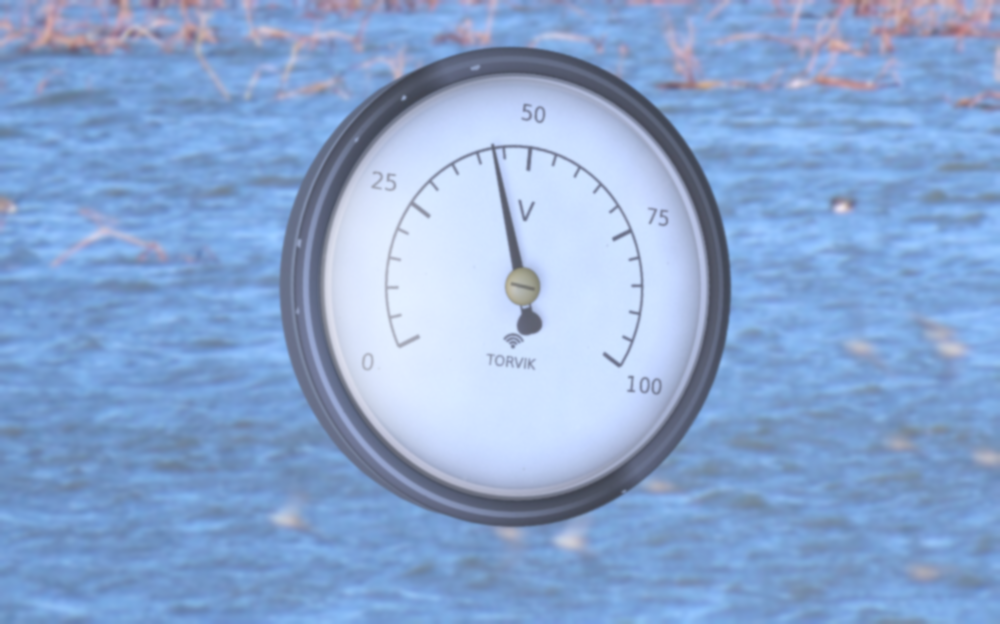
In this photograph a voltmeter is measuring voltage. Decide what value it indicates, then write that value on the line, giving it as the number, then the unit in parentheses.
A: 42.5 (V)
